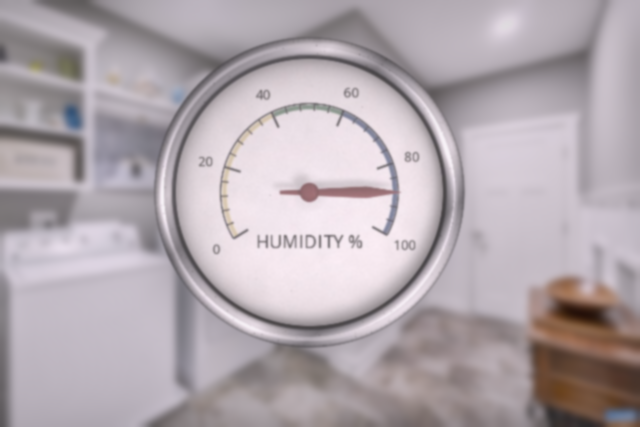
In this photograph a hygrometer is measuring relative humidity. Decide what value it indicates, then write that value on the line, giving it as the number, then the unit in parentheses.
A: 88 (%)
